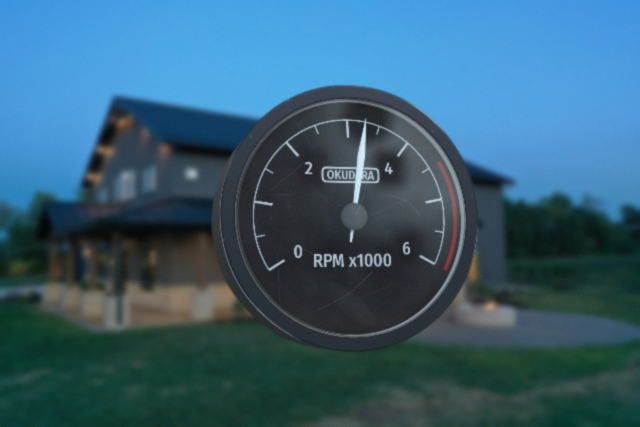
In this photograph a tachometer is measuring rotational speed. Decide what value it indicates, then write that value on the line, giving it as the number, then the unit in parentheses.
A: 3250 (rpm)
